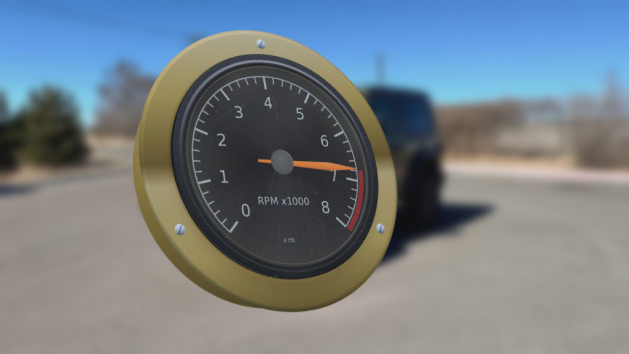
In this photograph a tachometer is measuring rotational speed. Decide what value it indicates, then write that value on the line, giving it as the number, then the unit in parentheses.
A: 6800 (rpm)
